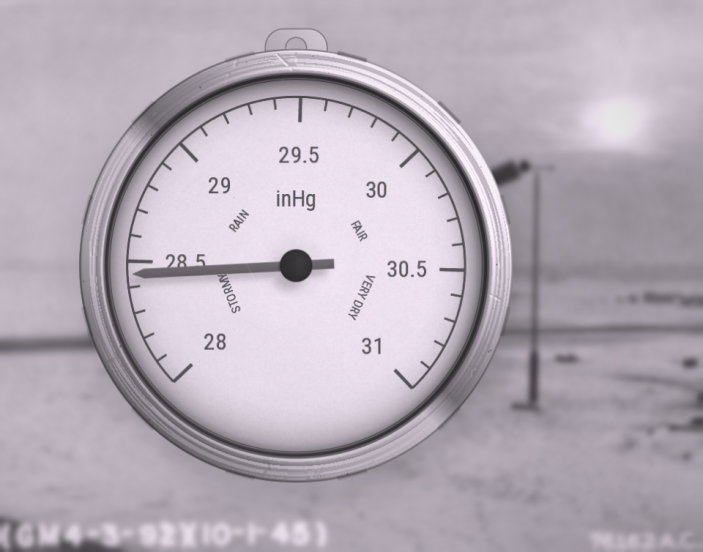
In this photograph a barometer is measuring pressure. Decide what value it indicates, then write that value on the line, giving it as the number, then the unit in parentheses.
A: 28.45 (inHg)
